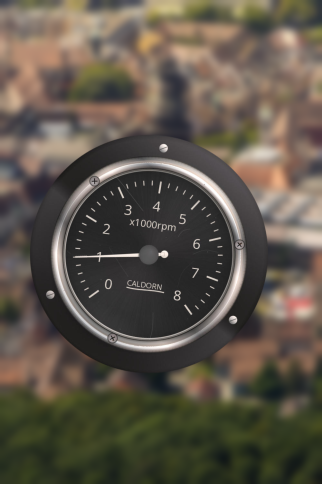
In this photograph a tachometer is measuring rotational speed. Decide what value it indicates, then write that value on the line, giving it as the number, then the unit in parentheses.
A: 1000 (rpm)
